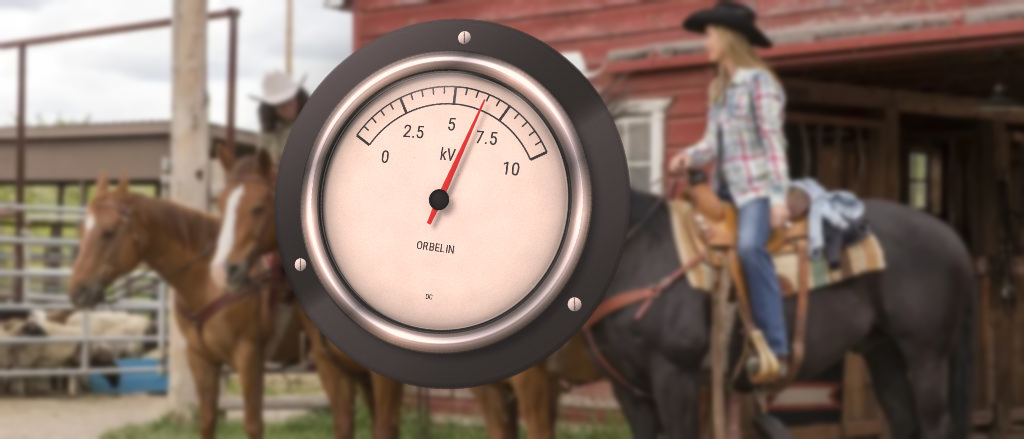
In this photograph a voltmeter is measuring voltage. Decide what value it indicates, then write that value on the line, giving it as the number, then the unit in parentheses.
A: 6.5 (kV)
